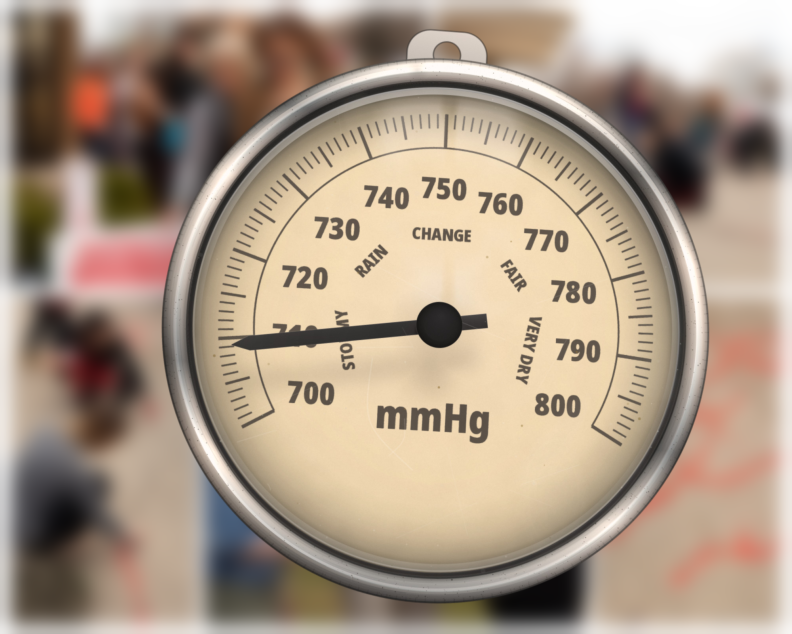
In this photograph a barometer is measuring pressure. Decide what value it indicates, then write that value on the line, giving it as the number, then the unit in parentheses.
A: 709 (mmHg)
